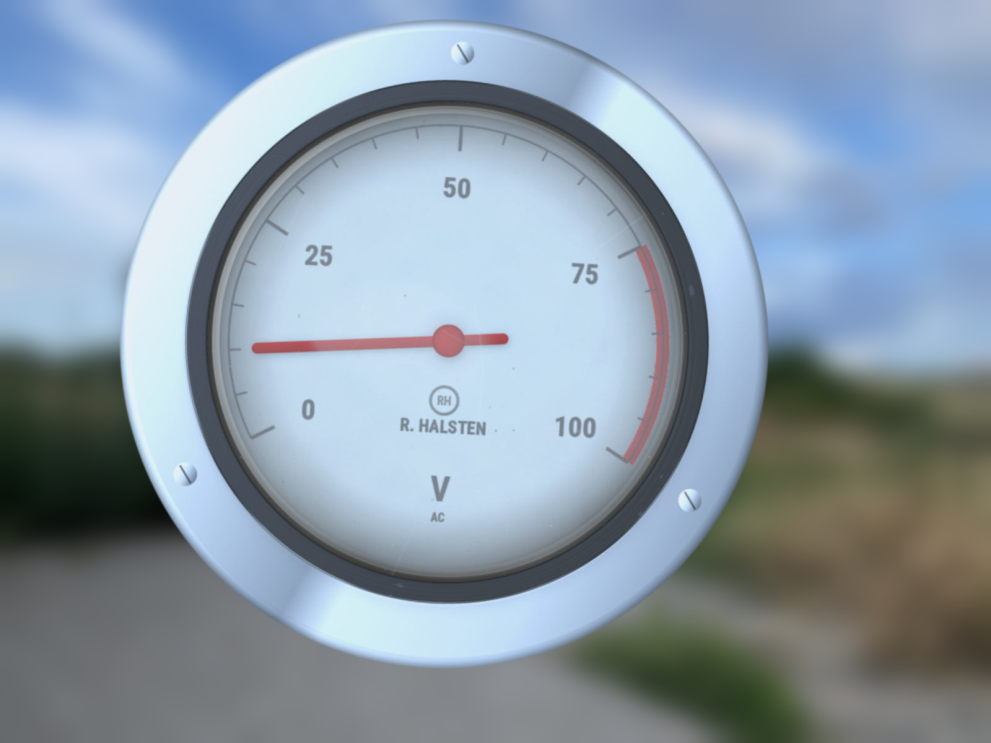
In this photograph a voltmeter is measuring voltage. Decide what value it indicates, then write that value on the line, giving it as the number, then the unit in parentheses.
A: 10 (V)
